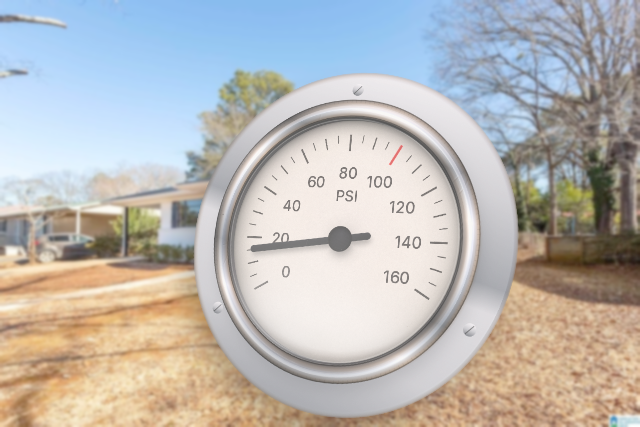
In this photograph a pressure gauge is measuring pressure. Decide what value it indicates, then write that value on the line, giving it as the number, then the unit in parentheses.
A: 15 (psi)
